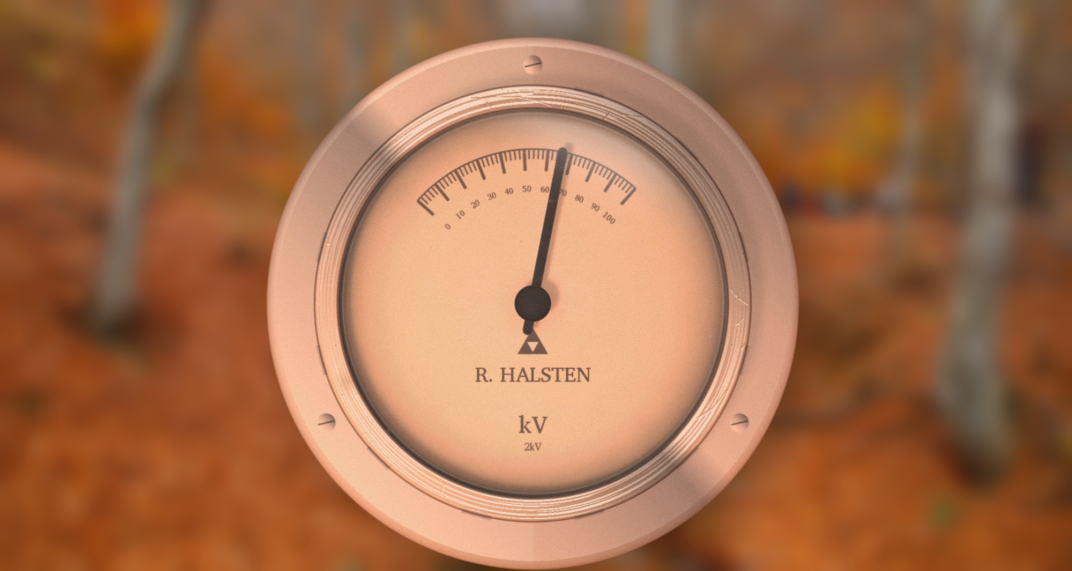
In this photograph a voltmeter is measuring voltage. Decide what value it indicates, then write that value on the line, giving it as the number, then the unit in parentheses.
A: 66 (kV)
